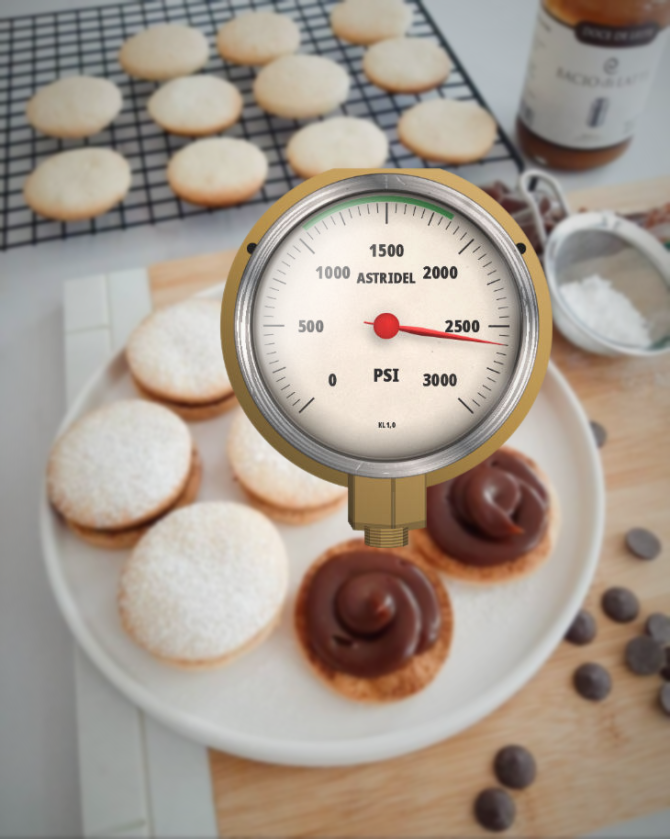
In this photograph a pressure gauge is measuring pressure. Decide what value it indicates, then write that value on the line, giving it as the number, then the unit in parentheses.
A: 2600 (psi)
